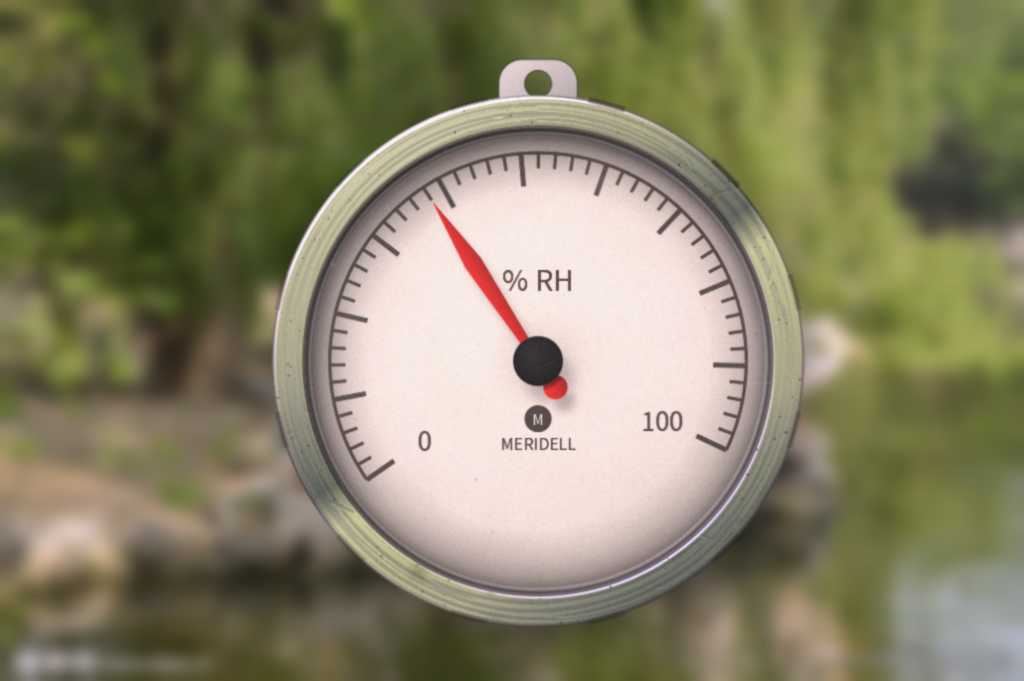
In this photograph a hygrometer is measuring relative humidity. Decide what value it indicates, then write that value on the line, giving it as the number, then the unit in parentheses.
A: 38 (%)
